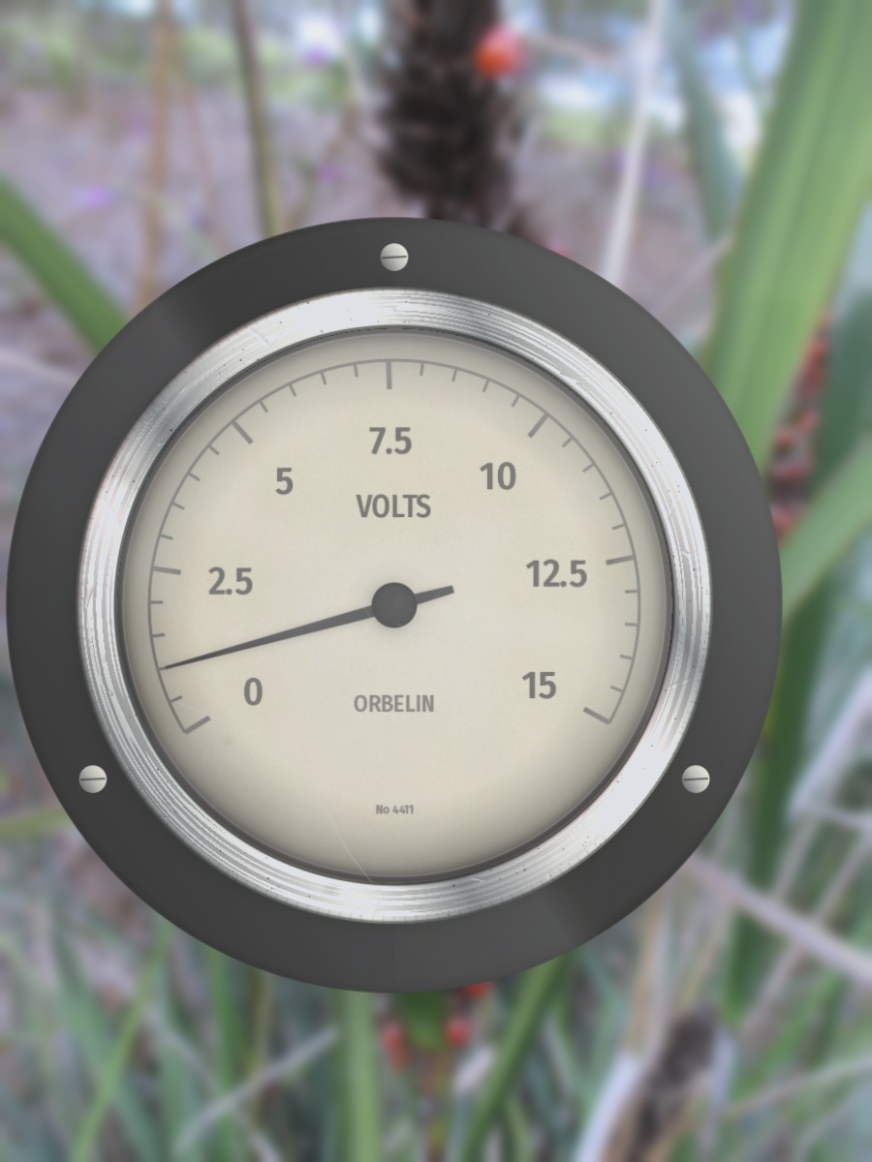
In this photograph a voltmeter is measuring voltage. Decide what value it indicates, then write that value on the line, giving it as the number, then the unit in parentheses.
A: 1 (V)
